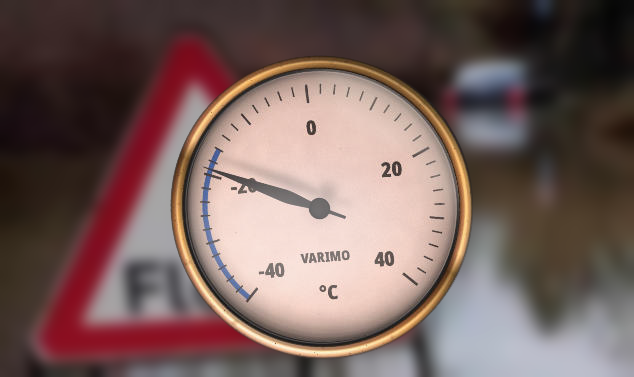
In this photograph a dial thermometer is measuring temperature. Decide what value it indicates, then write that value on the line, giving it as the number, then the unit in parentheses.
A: -19 (°C)
